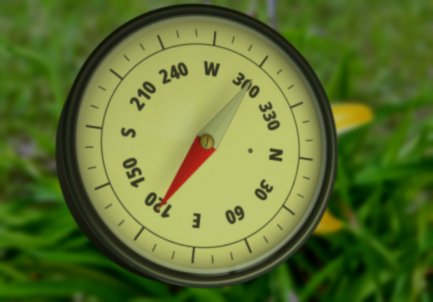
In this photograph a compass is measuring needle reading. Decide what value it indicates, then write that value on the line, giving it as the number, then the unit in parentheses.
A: 120 (°)
